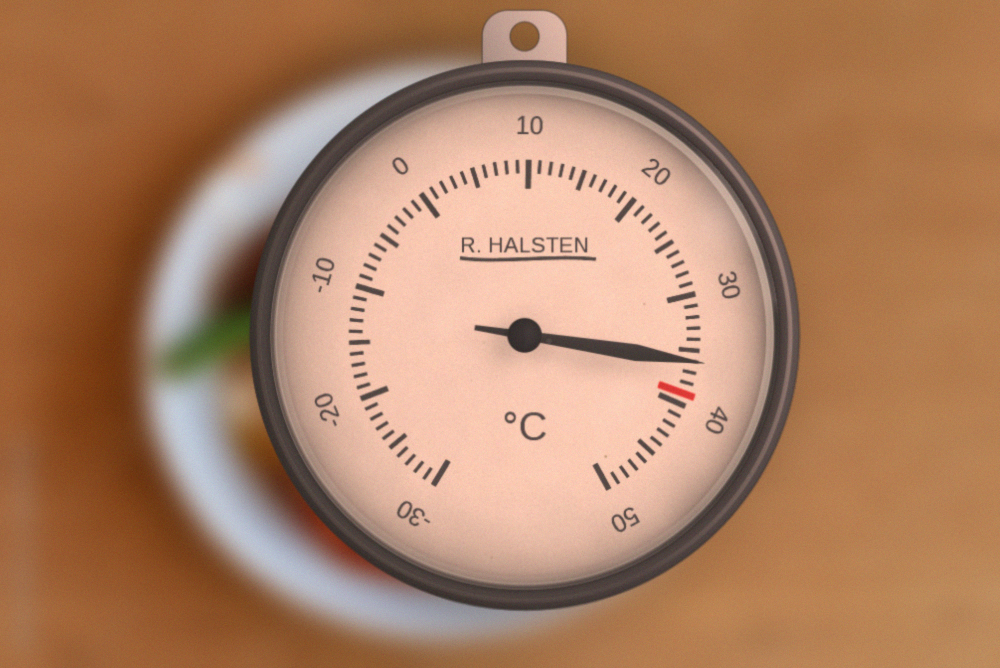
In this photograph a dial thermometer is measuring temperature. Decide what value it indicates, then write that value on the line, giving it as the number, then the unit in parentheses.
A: 36 (°C)
